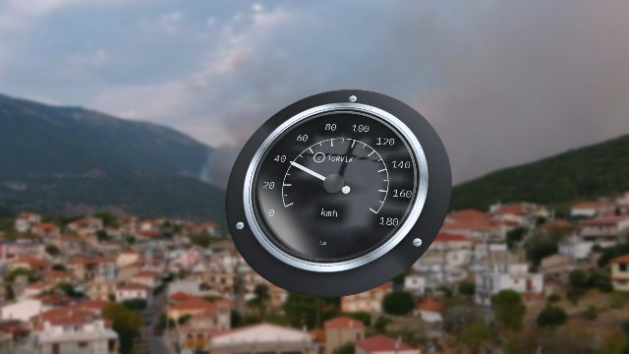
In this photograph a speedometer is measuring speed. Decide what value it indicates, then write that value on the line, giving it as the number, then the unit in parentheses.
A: 40 (km/h)
